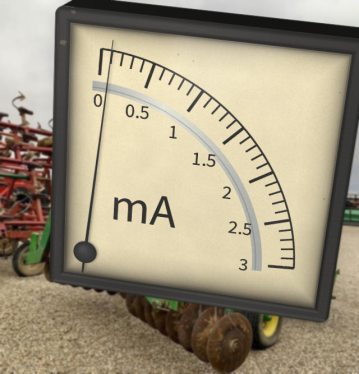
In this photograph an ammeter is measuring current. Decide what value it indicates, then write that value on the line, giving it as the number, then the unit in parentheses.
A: 0.1 (mA)
